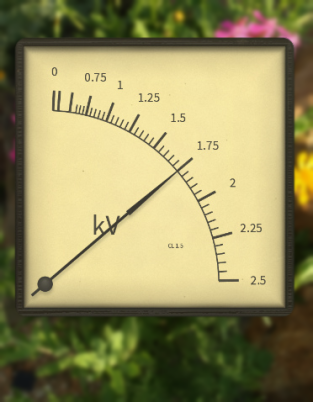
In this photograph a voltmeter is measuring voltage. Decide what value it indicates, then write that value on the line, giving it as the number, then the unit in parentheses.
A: 1.75 (kV)
